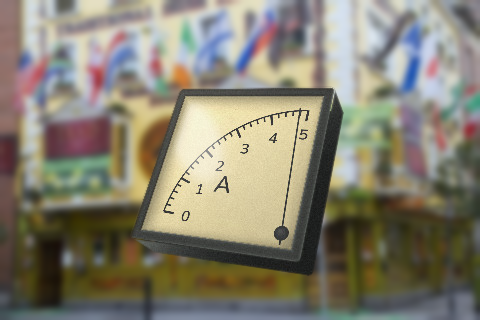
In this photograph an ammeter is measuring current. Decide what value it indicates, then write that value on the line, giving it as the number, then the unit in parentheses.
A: 4.8 (A)
